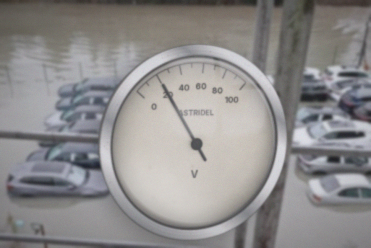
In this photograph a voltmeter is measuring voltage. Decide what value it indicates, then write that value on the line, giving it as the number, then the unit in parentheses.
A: 20 (V)
